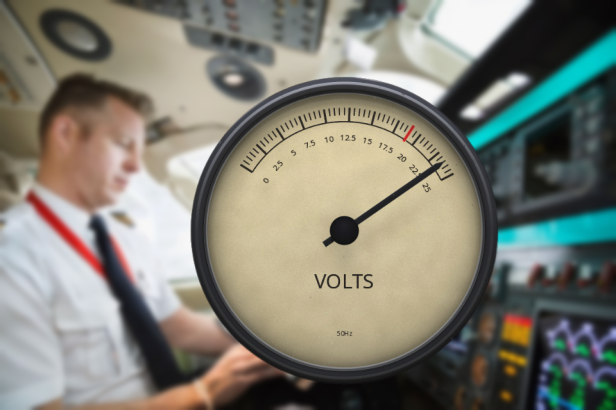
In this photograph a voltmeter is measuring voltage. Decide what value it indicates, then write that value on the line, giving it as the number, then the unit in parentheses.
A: 23.5 (V)
